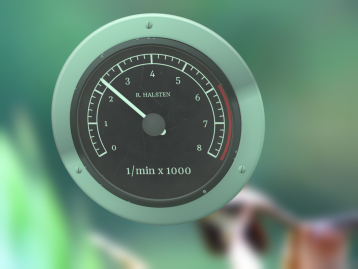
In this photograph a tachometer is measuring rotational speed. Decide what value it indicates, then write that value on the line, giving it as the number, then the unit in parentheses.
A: 2400 (rpm)
